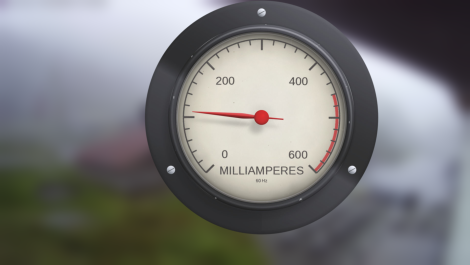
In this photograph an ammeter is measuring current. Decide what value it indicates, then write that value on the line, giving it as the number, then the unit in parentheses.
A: 110 (mA)
